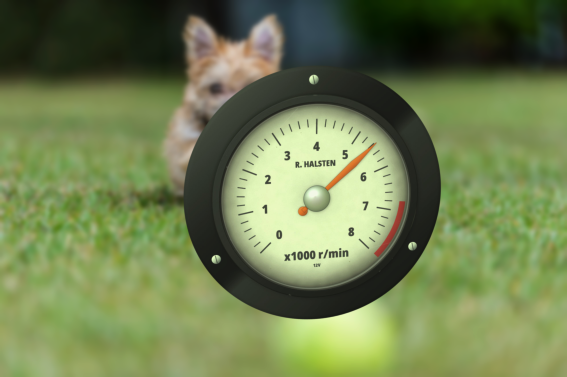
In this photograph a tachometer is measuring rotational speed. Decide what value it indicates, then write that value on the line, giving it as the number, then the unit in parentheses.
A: 5400 (rpm)
